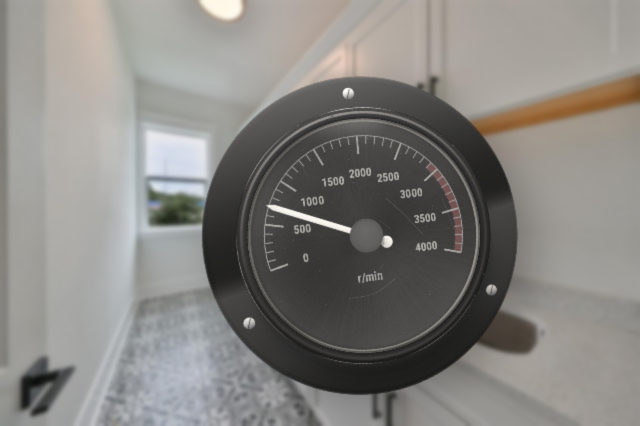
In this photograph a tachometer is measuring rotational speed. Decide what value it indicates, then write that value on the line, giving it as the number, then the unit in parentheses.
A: 700 (rpm)
